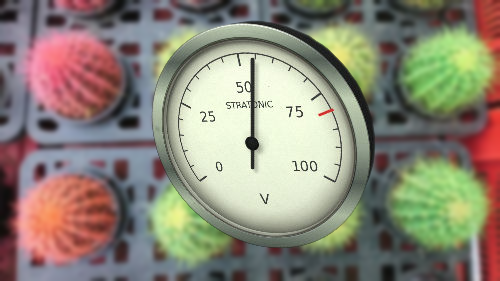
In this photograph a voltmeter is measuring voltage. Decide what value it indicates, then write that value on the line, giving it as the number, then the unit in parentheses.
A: 55 (V)
